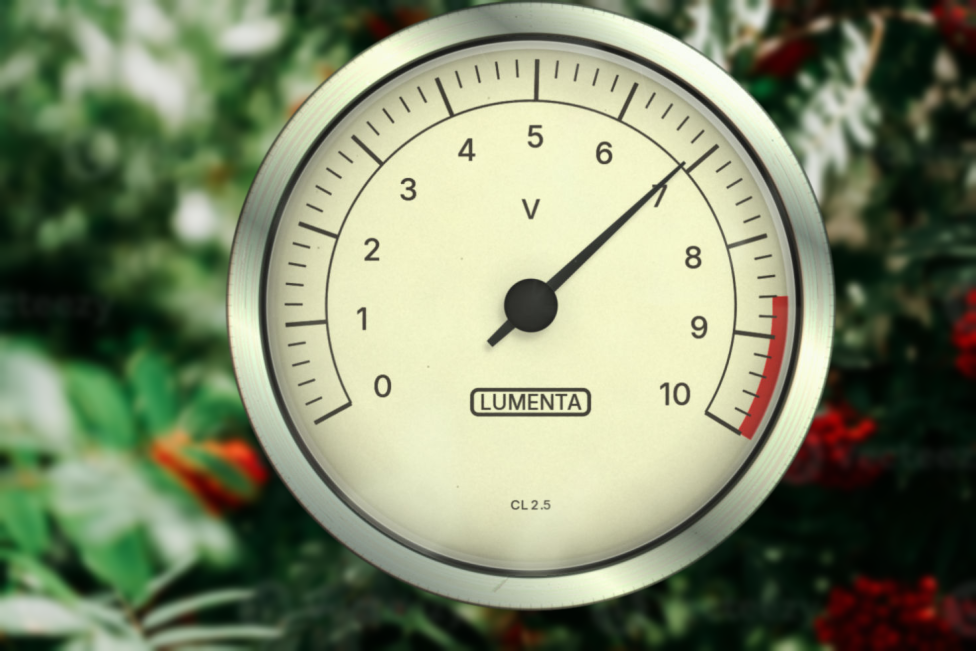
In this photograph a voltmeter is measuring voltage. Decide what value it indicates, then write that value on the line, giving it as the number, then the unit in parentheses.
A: 6.9 (V)
